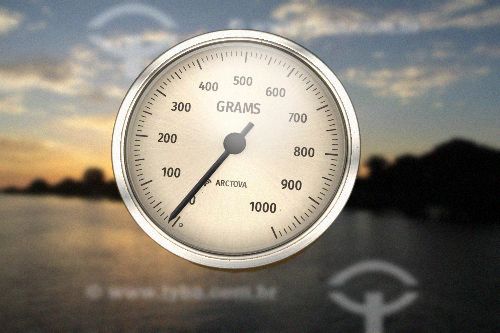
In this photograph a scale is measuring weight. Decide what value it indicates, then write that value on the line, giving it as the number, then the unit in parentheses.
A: 10 (g)
